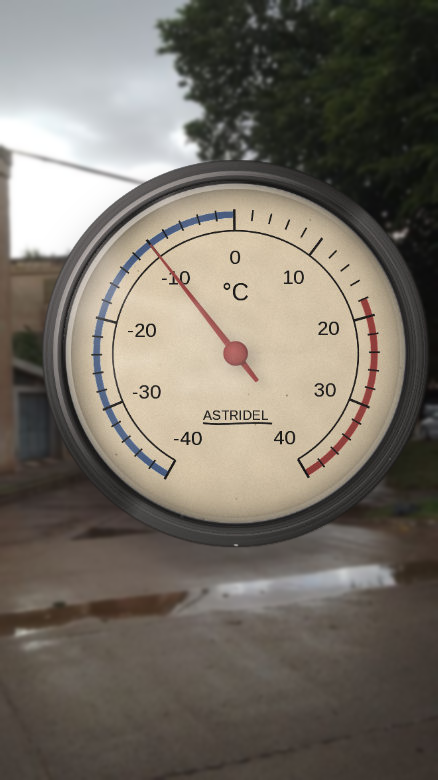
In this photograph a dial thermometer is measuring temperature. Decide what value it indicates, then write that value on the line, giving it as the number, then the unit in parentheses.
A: -10 (°C)
